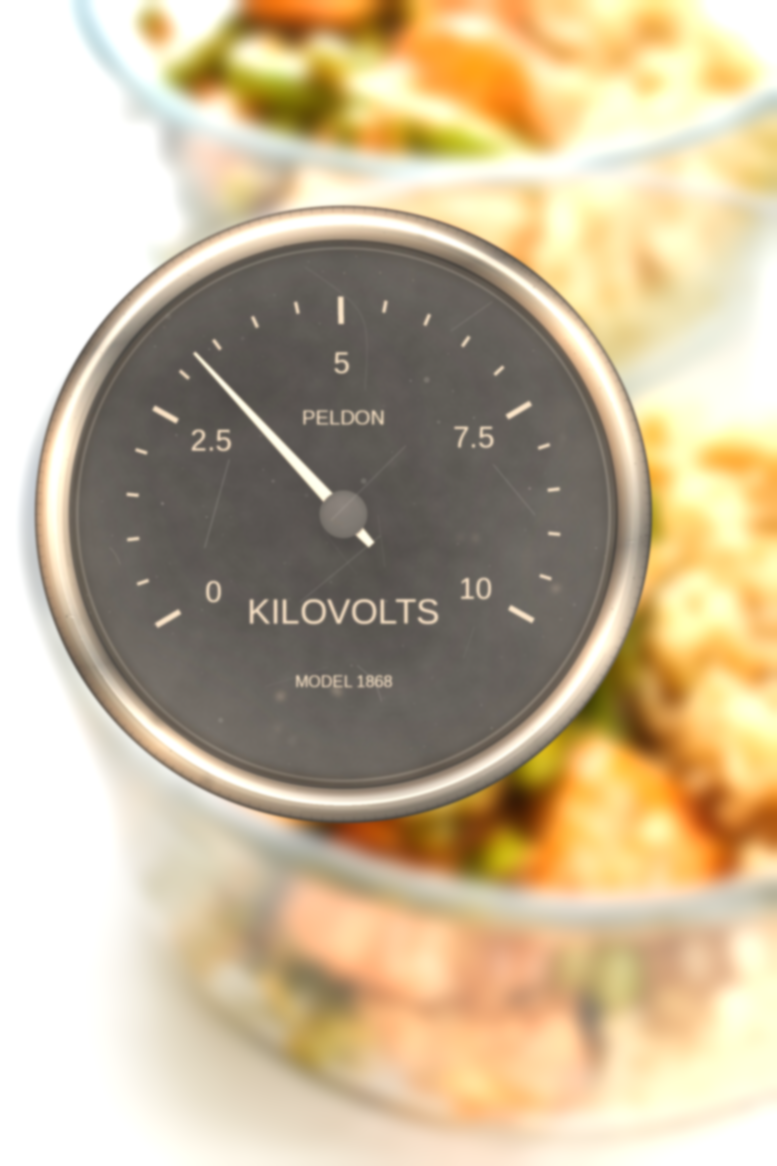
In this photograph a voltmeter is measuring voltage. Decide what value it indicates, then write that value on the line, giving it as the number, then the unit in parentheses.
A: 3.25 (kV)
